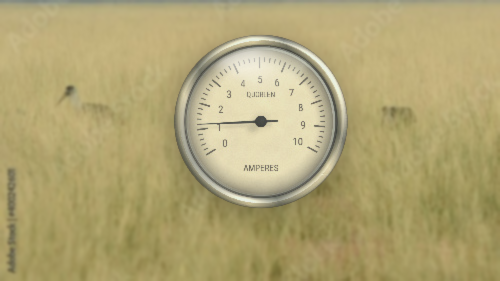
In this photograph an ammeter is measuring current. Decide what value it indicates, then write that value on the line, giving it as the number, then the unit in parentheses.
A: 1.2 (A)
